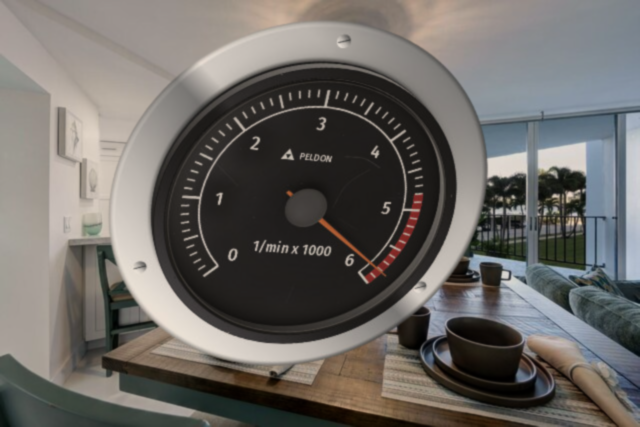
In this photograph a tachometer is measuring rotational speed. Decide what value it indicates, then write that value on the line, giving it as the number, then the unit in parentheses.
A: 5800 (rpm)
